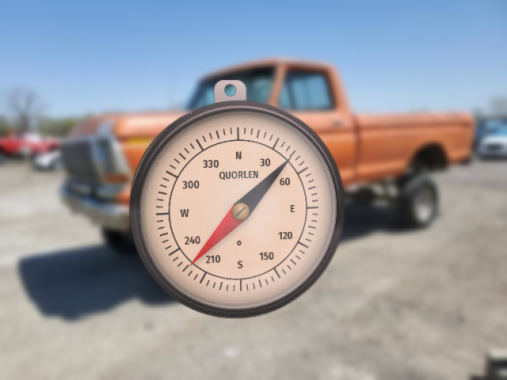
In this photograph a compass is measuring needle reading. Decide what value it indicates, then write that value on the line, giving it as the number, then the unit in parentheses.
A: 225 (°)
